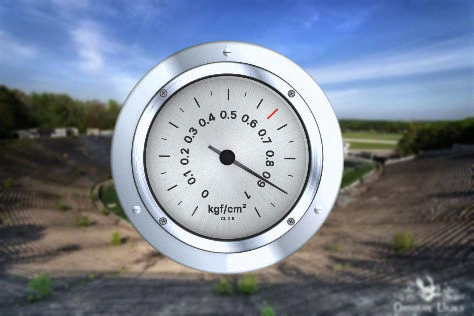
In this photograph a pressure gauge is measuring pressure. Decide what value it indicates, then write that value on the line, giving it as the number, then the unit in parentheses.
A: 0.9 (kg/cm²)
